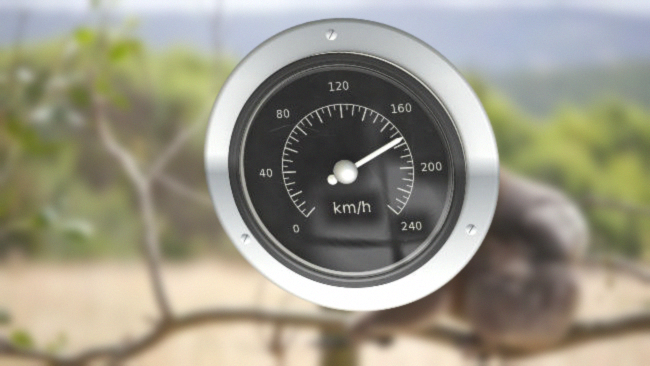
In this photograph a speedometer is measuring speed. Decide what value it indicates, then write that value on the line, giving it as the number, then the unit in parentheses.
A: 175 (km/h)
